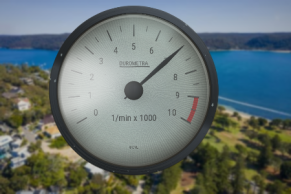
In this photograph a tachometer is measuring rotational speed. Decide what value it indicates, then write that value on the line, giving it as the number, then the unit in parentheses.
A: 7000 (rpm)
